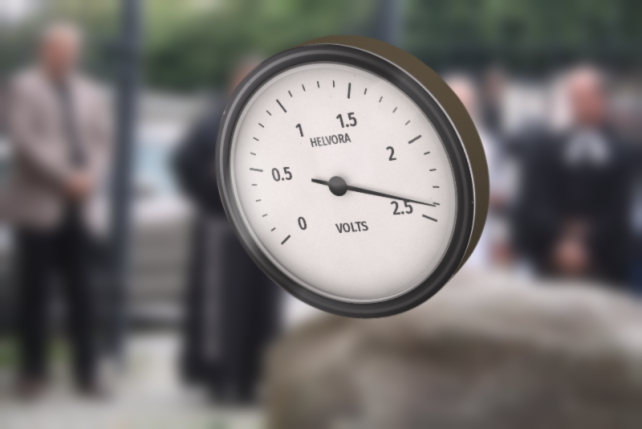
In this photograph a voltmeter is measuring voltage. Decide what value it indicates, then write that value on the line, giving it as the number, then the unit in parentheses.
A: 2.4 (V)
